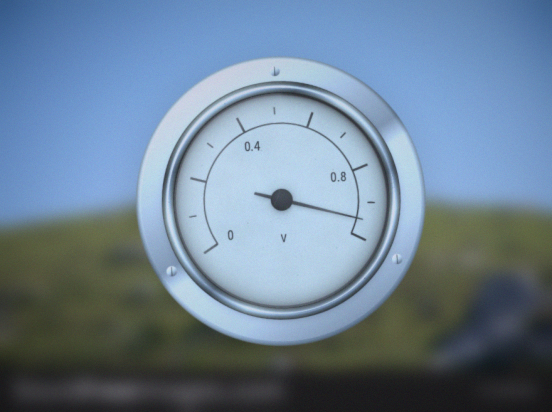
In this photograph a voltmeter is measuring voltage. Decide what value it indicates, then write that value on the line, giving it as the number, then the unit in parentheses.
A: 0.95 (V)
